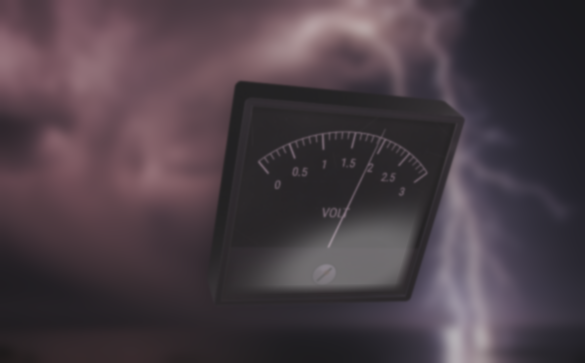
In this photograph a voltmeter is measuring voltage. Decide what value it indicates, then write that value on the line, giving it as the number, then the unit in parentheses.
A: 1.9 (V)
